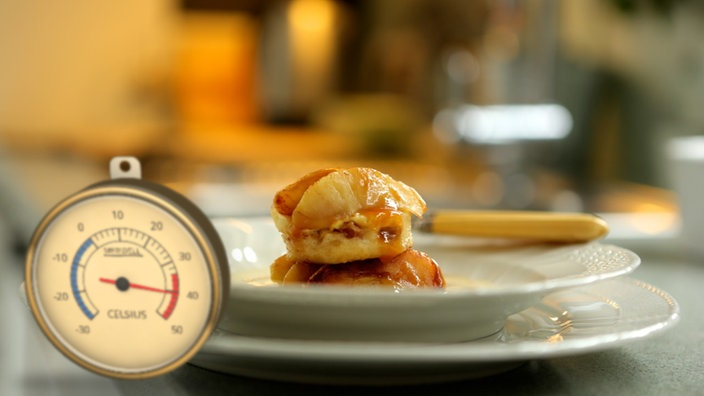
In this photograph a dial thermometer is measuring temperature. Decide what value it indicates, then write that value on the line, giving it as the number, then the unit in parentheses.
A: 40 (°C)
